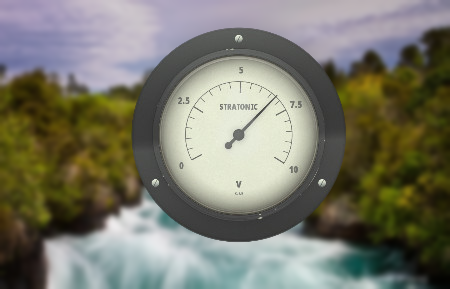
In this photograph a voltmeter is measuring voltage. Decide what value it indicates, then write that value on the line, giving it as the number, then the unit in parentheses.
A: 6.75 (V)
